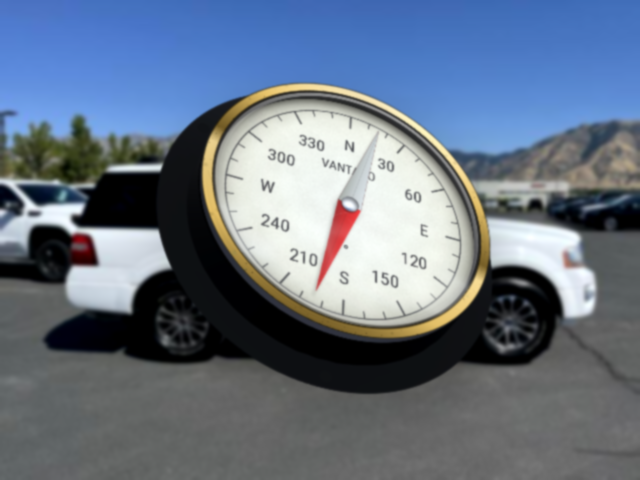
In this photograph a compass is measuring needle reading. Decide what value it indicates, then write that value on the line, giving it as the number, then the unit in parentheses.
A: 195 (°)
